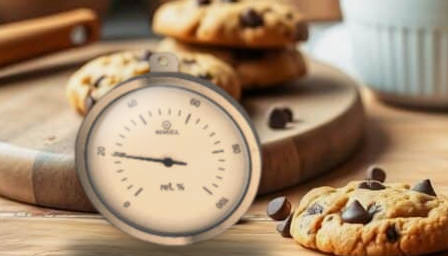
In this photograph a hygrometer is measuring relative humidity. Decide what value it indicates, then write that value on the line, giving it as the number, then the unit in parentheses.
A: 20 (%)
